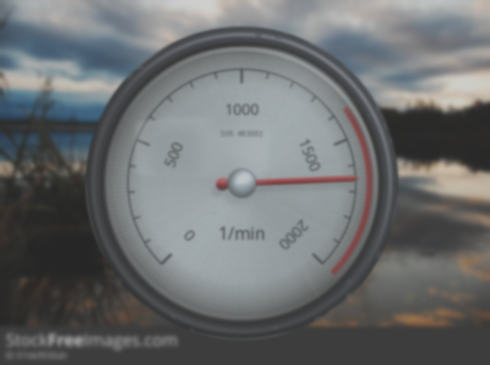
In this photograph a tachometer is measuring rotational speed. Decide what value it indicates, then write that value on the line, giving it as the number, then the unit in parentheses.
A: 1650 (rpm)
